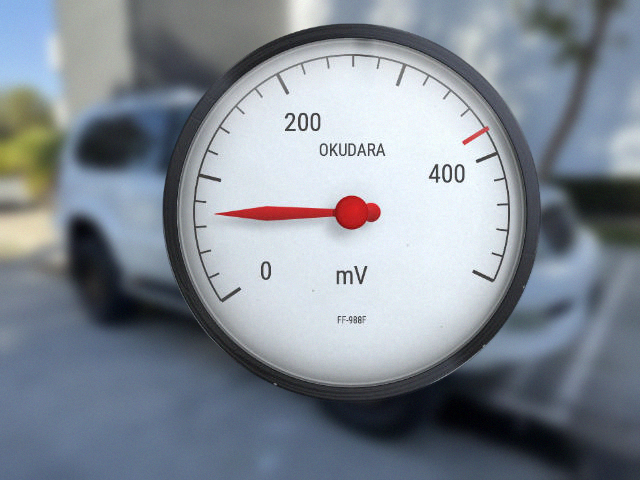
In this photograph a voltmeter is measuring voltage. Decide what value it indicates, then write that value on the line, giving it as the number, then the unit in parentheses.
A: 70 (mV)
